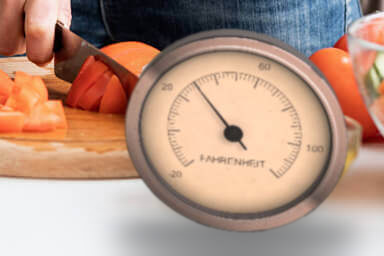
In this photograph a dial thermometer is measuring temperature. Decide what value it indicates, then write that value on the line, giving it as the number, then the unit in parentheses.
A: 30 (°F)
